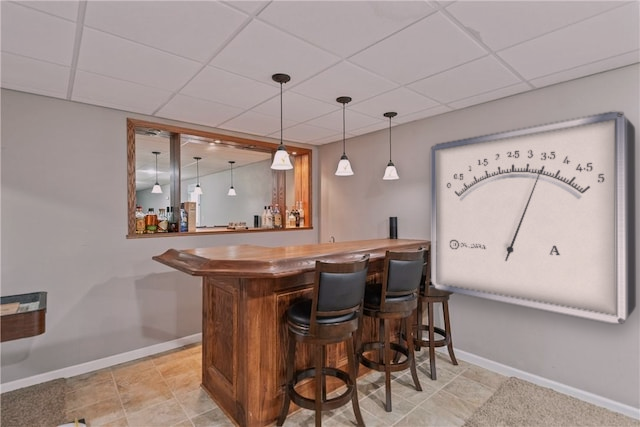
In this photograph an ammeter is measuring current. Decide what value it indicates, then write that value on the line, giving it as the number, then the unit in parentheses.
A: 3.5 (A)
